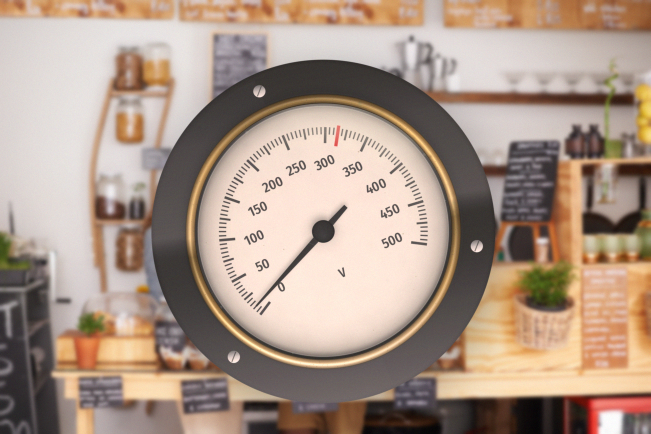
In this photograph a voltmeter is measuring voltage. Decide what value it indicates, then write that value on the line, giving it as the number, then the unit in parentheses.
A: 10 (V)
